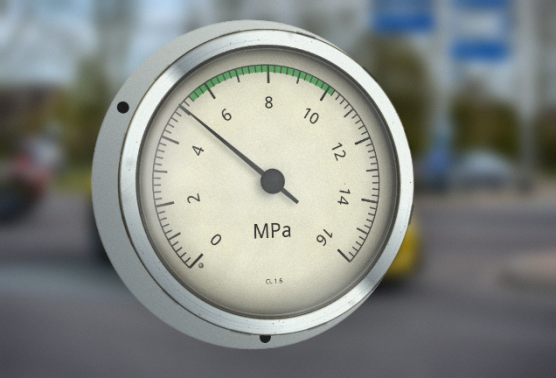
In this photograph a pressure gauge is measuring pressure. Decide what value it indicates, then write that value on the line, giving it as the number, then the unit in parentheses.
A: 5 (MPa)
